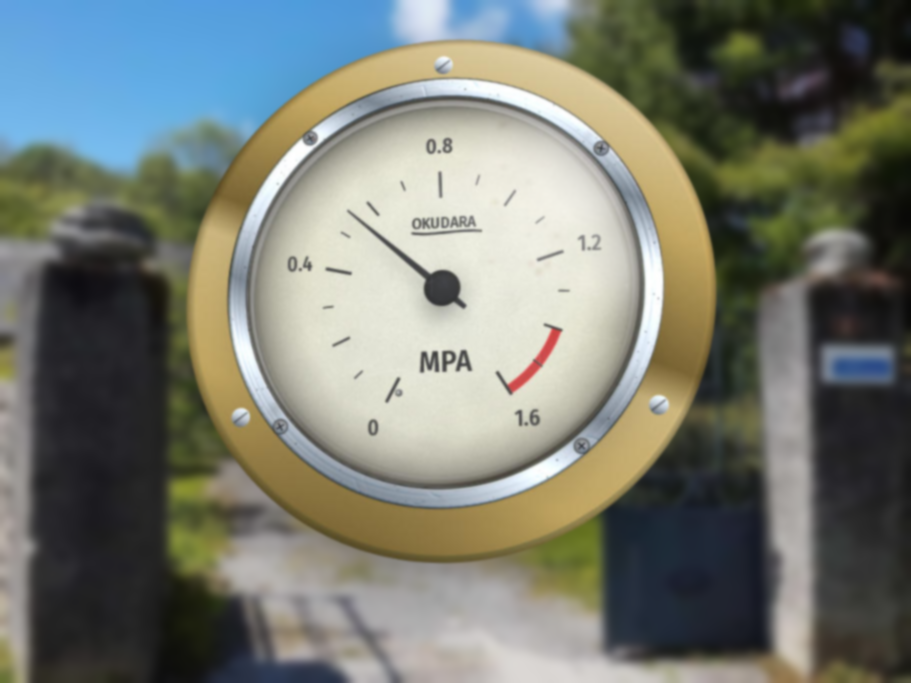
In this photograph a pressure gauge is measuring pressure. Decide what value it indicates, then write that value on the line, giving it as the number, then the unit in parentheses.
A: 0.55 (MPa)
